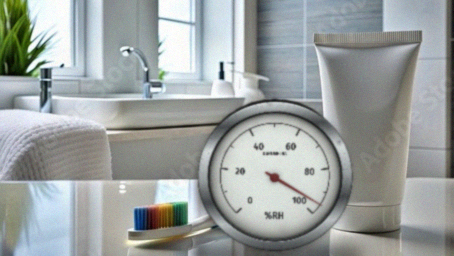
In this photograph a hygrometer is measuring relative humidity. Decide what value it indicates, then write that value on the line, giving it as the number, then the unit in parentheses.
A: 95 (%)
